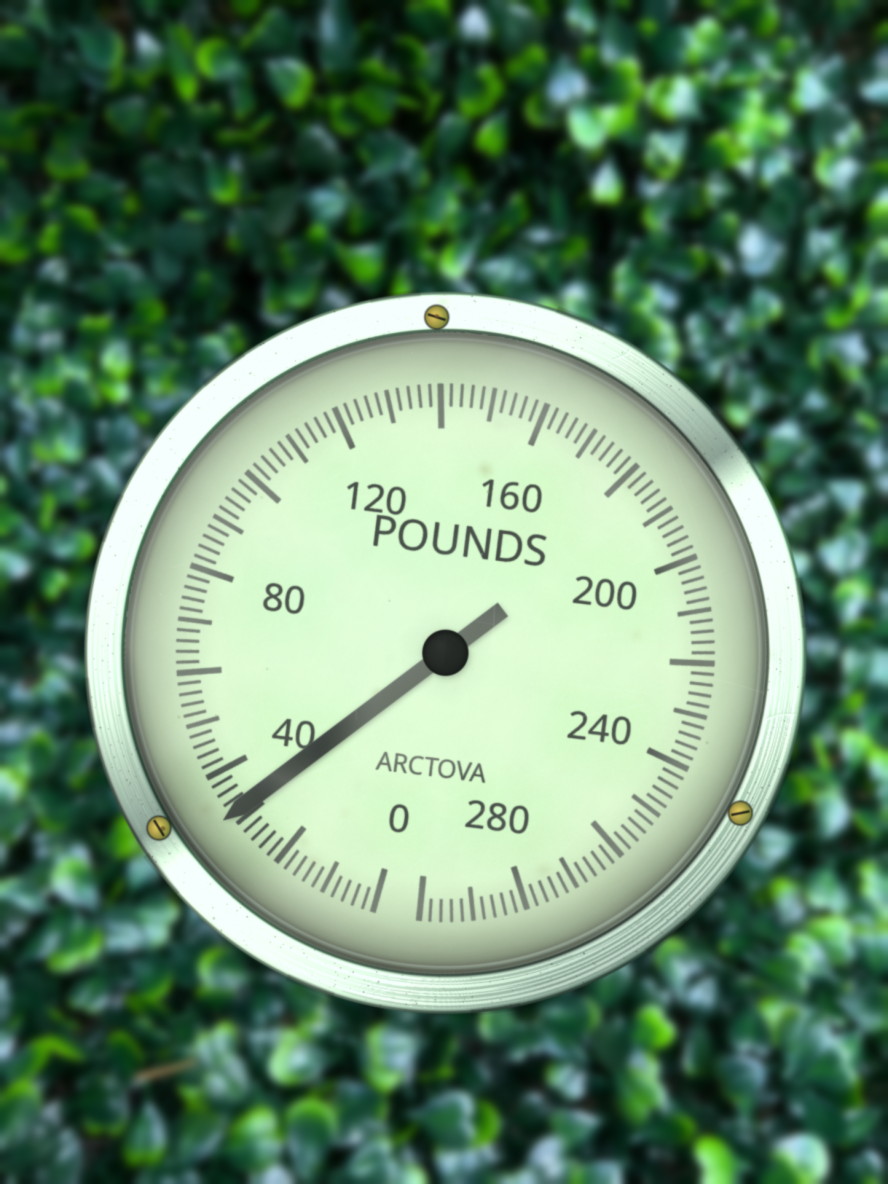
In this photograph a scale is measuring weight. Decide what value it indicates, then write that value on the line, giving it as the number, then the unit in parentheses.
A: 32 (lb)
